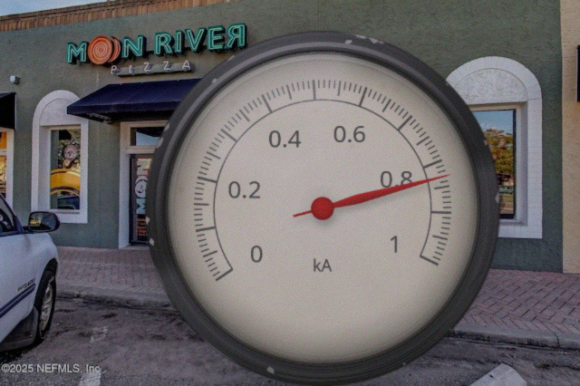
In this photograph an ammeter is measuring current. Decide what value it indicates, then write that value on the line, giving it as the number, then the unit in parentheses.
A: 0.83 (kA)
